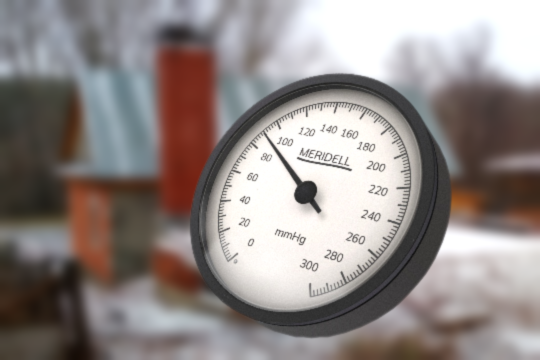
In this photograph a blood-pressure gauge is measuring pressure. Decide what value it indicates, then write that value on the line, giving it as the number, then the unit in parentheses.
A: 90 (mmHg)
